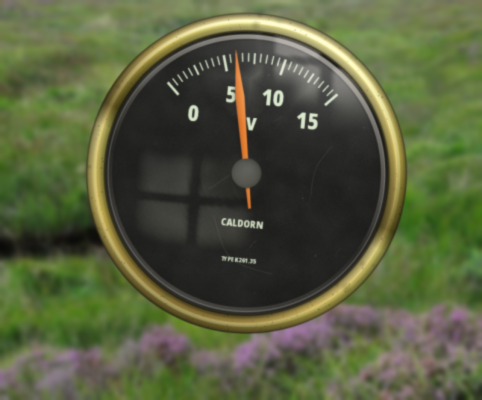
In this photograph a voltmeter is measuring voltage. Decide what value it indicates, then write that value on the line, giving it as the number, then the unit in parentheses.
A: 6 (V)
